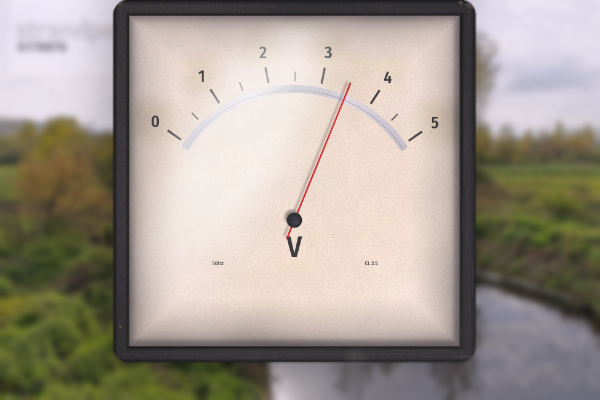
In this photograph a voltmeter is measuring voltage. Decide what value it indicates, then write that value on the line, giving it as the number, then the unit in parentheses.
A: 3.5 (V)
